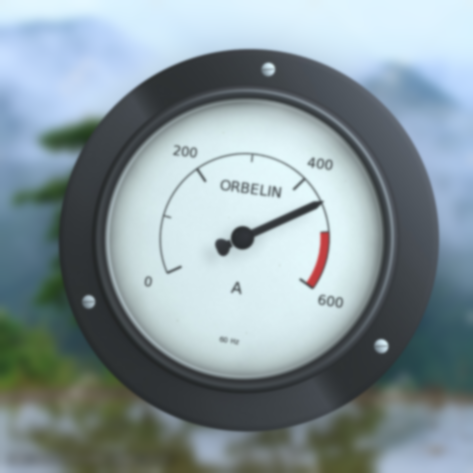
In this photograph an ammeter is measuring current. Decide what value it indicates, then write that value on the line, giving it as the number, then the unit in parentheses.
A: 450 (A)
